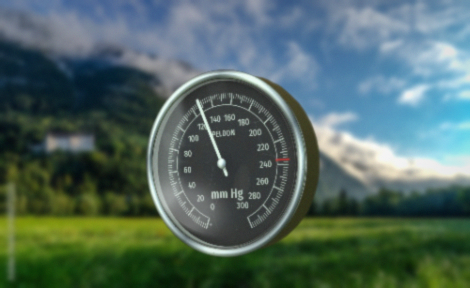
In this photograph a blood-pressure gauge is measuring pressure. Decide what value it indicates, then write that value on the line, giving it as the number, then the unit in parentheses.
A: 130 (mmHg)
